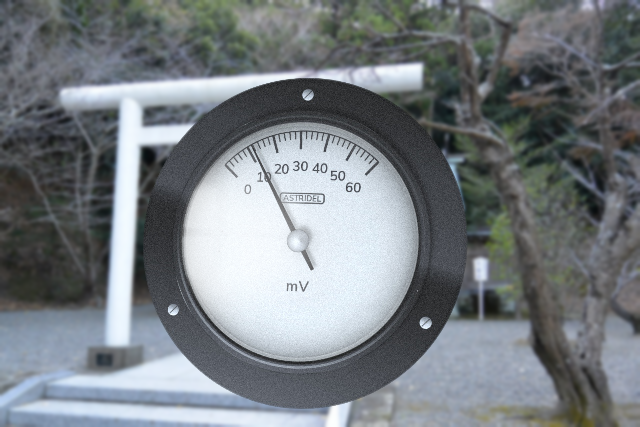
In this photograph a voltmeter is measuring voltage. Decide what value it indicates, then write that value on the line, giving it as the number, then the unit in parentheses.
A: 12 (mV)
